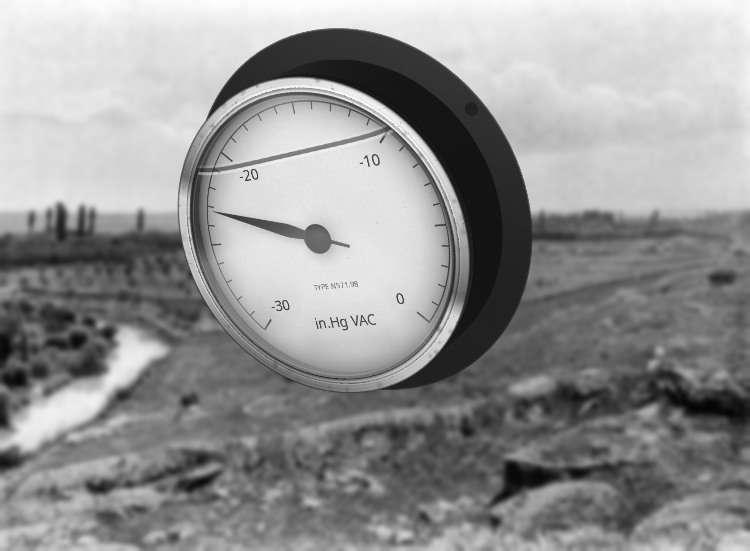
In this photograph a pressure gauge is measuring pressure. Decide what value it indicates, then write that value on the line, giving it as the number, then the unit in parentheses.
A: -23 (inHg)
